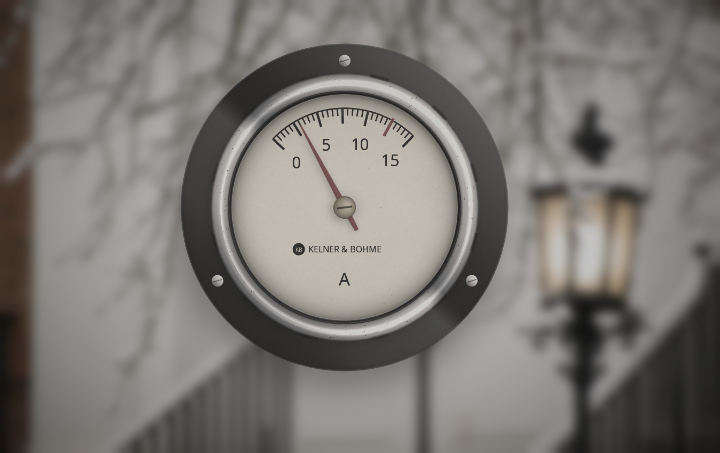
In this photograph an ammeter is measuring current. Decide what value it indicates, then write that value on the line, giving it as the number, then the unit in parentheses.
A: 3 (A)
